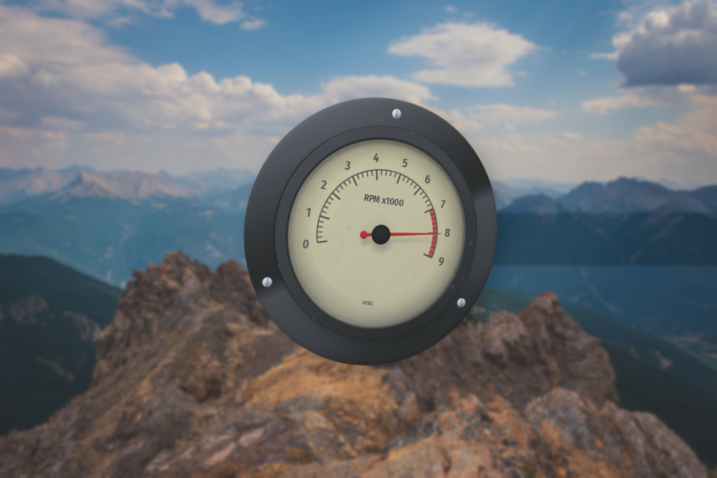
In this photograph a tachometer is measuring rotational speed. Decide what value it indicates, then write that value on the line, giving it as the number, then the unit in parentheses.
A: 8000 (rpm)
